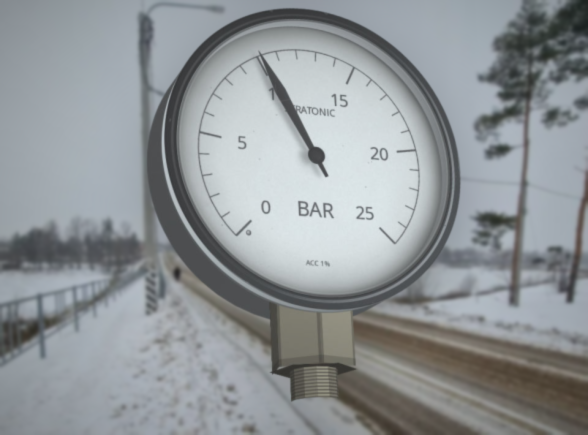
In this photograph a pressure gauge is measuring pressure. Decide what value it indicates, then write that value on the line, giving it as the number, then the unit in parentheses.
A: 10 (bar)
